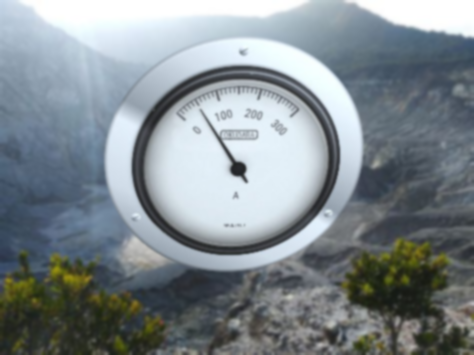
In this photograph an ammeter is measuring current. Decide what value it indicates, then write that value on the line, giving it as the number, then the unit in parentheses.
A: 50 (A)
